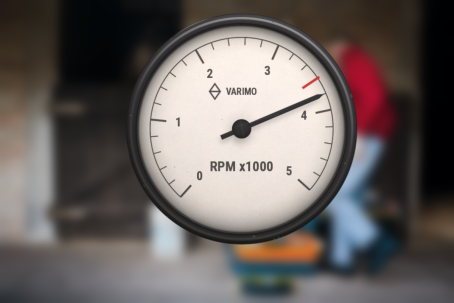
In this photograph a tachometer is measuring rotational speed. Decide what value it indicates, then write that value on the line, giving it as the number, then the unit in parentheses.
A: 3800 (rpm)
